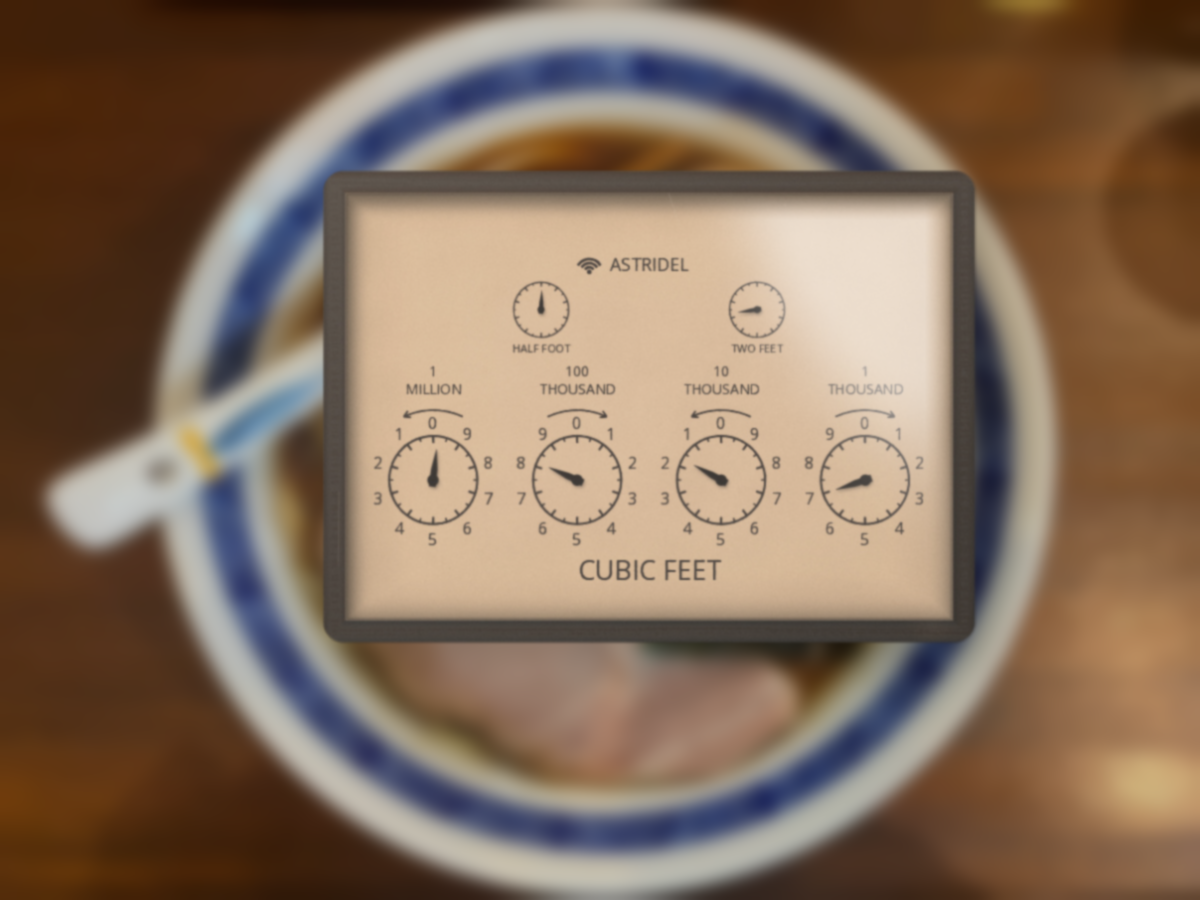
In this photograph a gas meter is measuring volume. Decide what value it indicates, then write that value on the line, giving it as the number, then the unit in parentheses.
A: 981700 (ft³)
